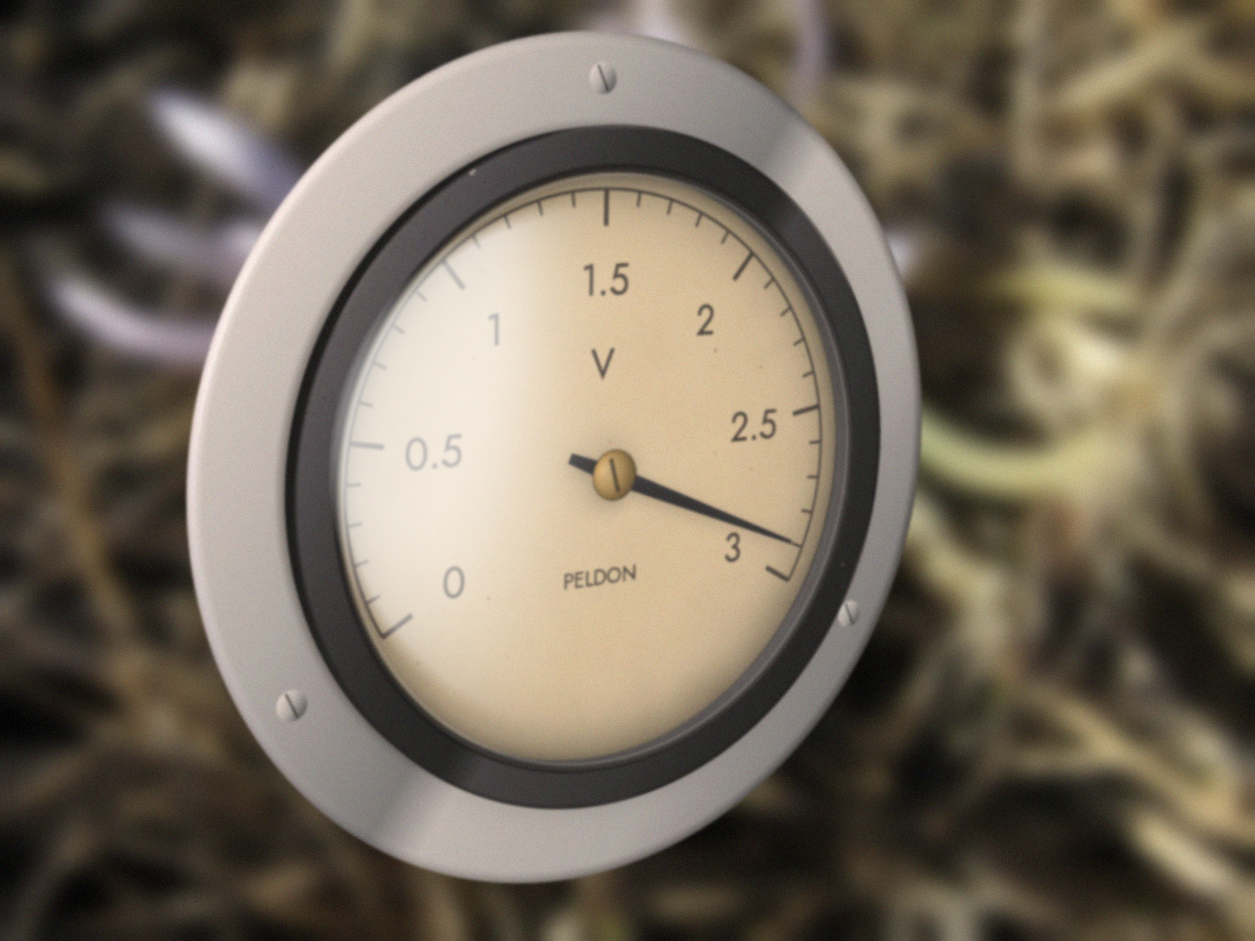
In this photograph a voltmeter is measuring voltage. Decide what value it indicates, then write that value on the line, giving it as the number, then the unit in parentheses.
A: 2.9 (V)
